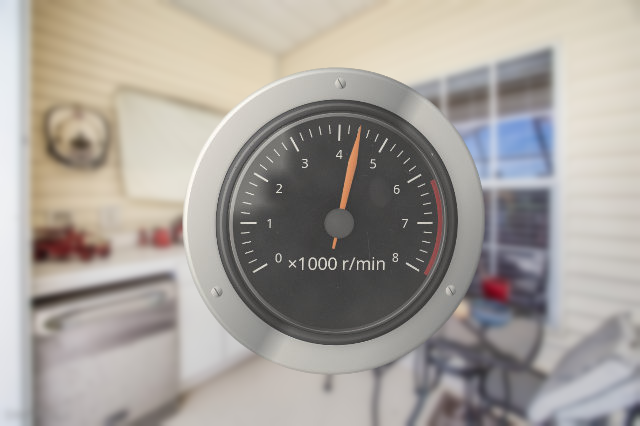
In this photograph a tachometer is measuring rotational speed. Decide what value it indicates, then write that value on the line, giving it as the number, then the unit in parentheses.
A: 4400 (rpm)
